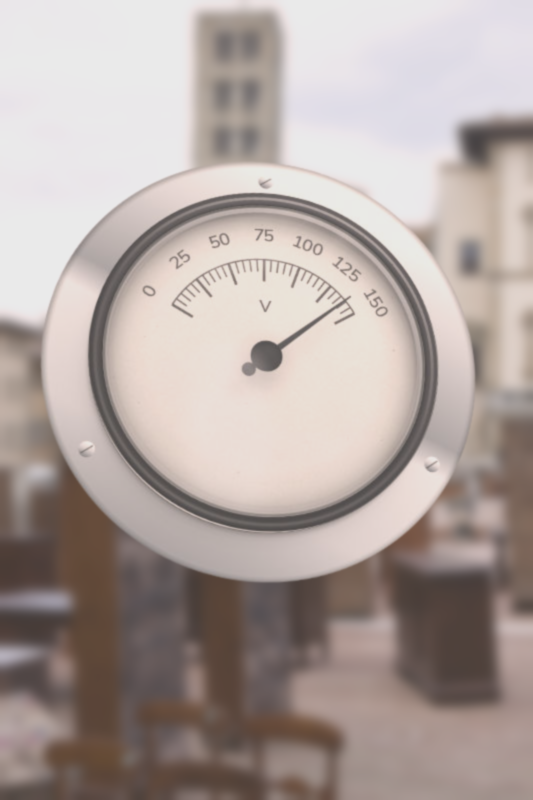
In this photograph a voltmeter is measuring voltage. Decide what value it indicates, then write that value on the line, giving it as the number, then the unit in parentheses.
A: 140 (V)
